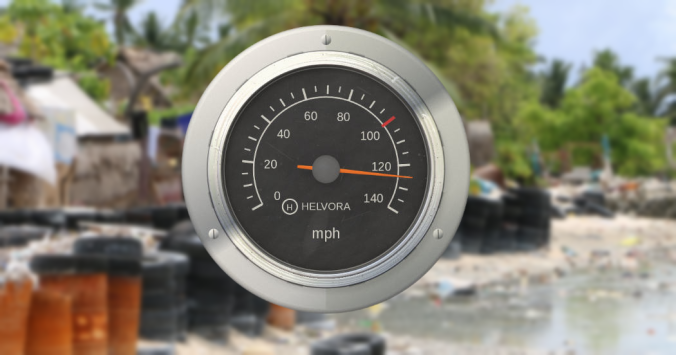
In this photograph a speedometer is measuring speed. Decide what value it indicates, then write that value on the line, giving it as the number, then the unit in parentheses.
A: 125 (mph)
